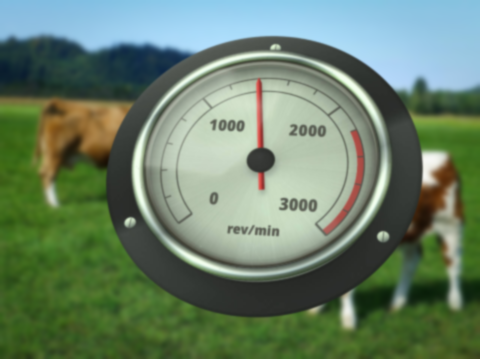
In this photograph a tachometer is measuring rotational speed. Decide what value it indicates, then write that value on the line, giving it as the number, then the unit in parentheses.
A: 1400 (rpm)
